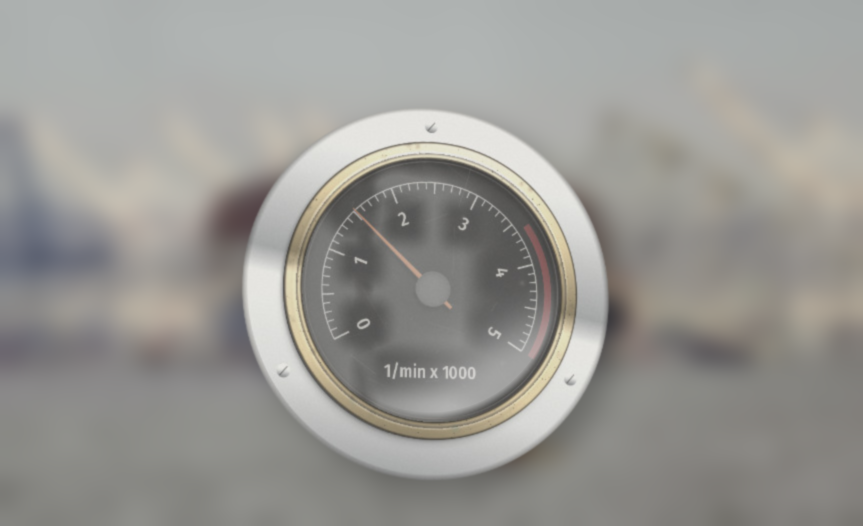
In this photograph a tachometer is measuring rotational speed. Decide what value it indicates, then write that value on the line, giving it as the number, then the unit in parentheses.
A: 1500 (rpm)
